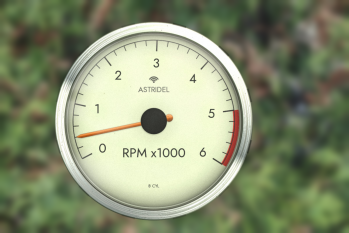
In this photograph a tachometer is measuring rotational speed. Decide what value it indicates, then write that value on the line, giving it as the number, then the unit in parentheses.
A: 400 (rpm)
